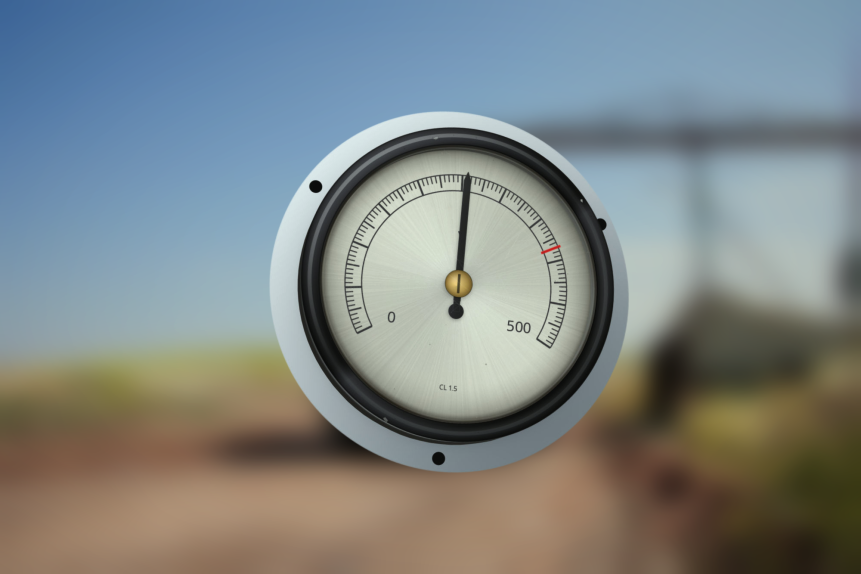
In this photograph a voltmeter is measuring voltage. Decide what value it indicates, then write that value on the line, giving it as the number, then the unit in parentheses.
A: 255 (V)
